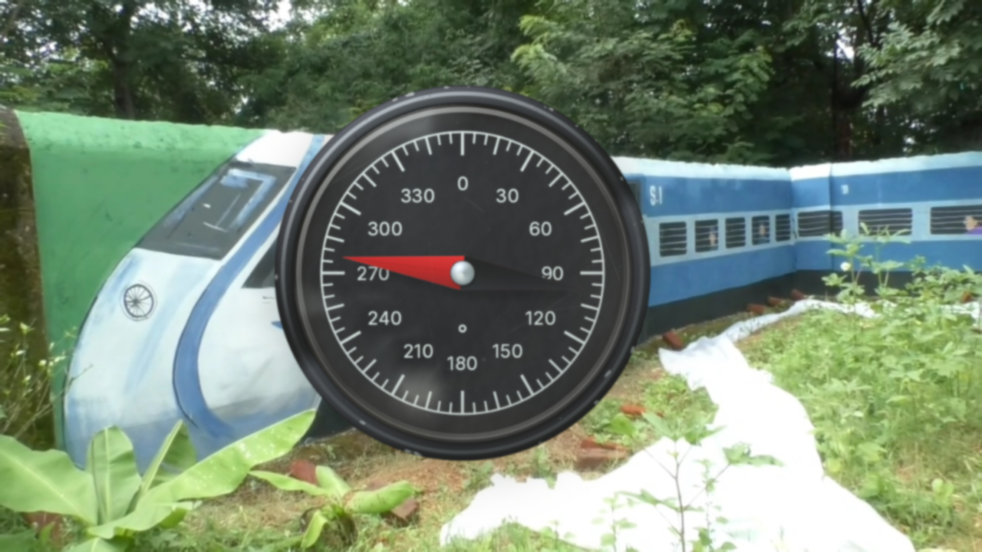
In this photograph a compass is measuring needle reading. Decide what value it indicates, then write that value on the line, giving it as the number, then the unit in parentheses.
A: 277.5 (°)
